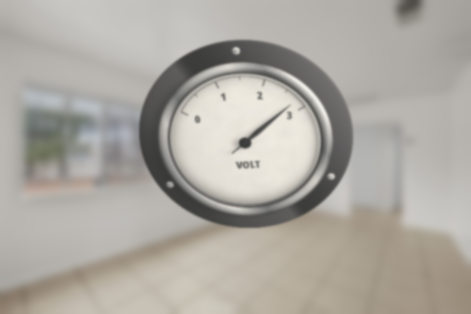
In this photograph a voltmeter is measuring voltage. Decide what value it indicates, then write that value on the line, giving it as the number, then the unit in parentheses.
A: 2.75 (V)
